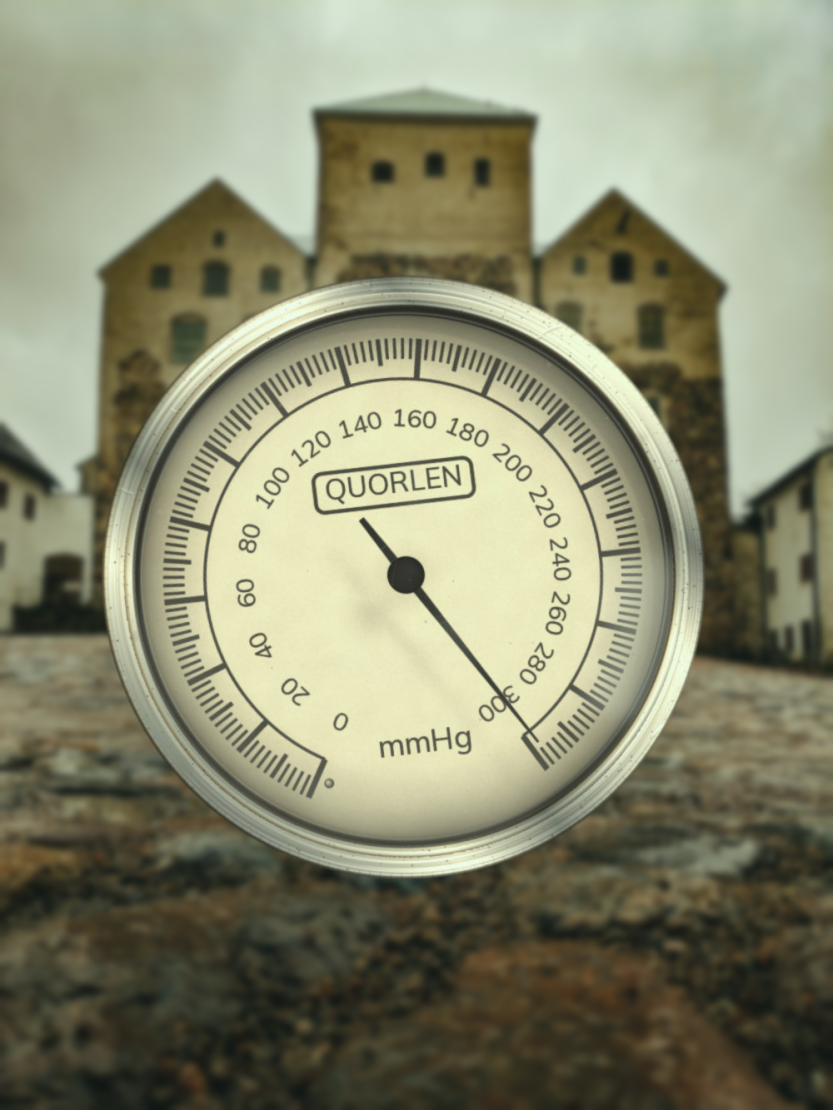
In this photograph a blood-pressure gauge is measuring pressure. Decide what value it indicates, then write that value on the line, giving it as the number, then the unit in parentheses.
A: 298 (mmHg)
